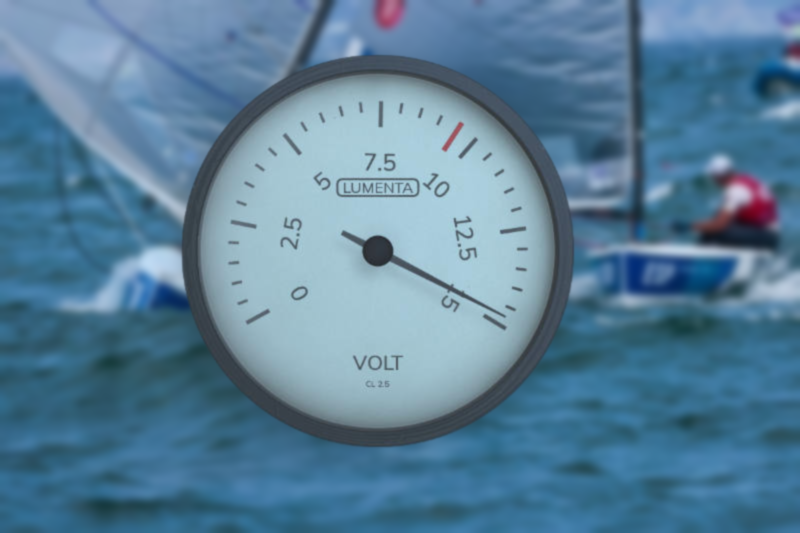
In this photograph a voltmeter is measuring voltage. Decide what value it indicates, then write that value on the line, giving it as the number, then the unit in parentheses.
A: 14.75 (V)
